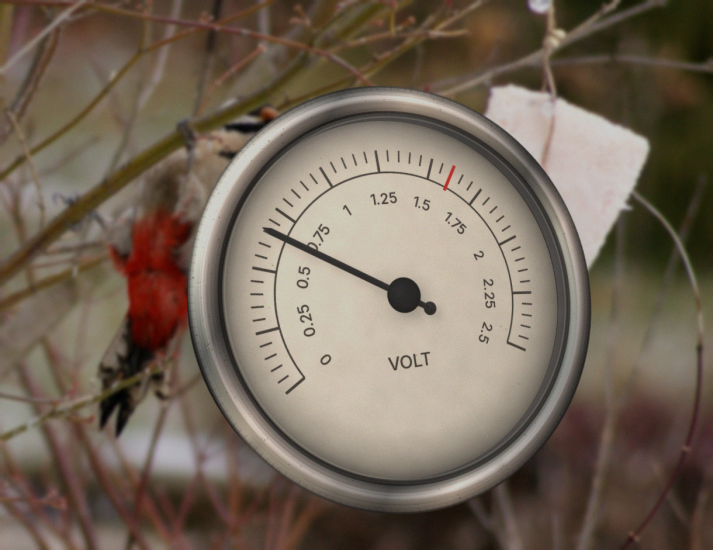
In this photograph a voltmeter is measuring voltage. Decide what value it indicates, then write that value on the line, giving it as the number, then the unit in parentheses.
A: 0.65 (V)
